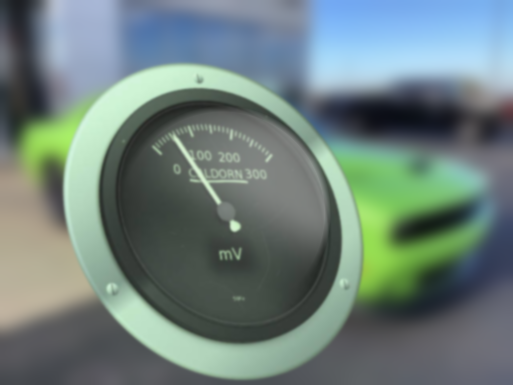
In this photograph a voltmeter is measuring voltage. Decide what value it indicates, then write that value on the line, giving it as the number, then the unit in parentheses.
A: 50 (mV)
